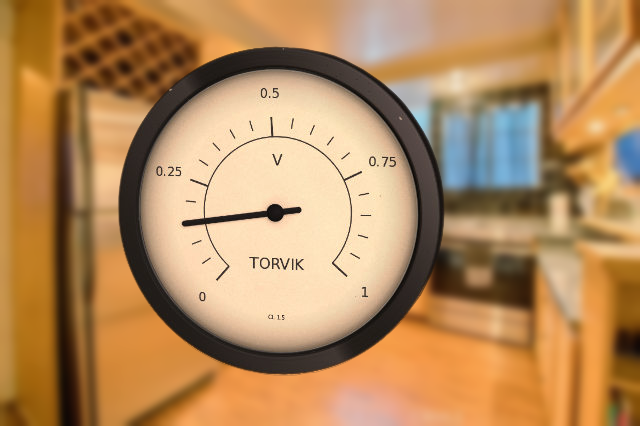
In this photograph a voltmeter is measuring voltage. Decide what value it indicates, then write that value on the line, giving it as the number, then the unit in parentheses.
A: 0.15 (V)
